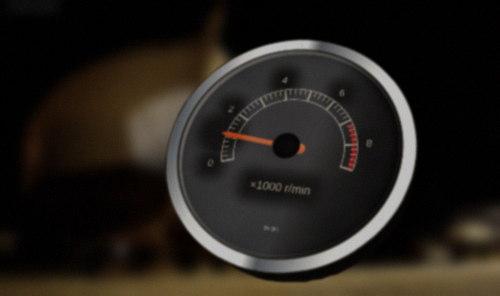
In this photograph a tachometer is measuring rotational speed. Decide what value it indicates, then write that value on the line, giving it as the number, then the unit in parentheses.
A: 1000 (rpm)
